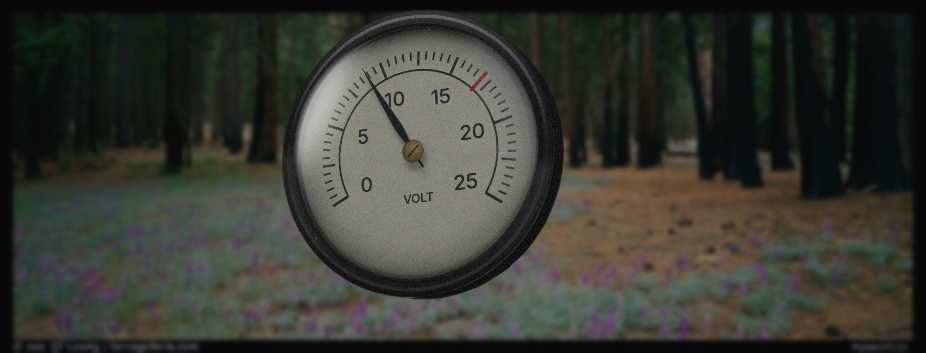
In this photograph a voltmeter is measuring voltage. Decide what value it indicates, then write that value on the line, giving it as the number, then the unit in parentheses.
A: 9 (V)
